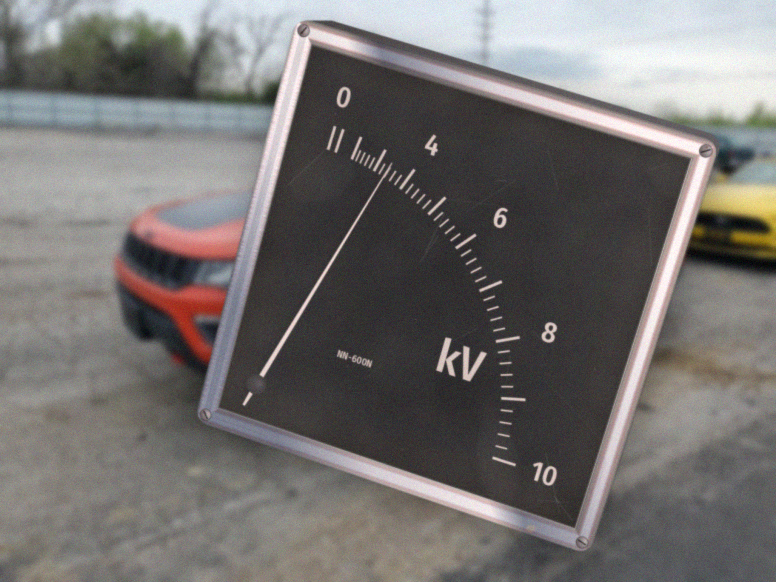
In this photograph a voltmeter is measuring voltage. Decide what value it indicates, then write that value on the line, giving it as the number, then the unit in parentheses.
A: 3.4 (kV)
